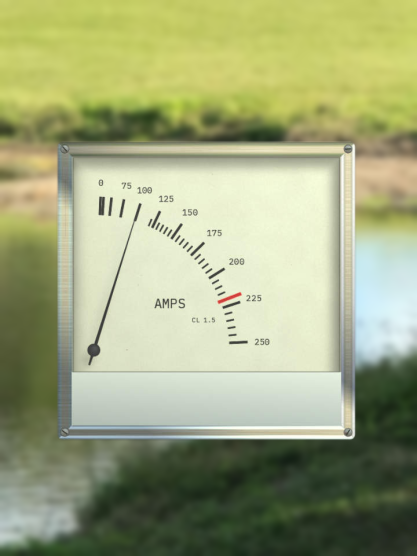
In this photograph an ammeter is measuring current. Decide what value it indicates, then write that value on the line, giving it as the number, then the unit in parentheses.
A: 100 (A)
